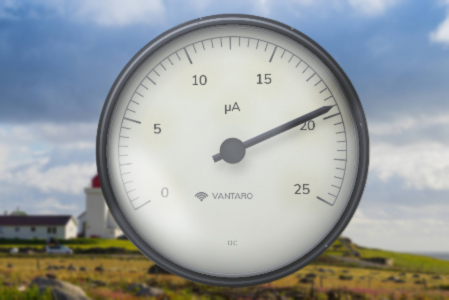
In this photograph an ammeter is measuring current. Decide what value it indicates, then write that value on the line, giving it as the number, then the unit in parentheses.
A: 19.5 (µA)
